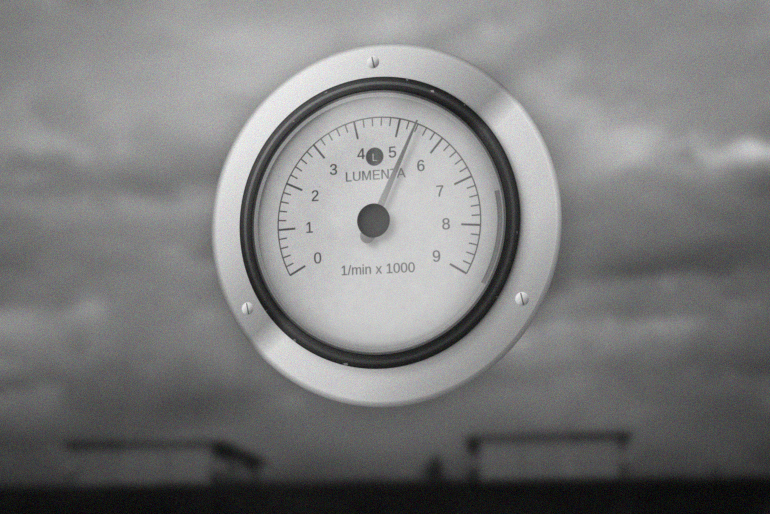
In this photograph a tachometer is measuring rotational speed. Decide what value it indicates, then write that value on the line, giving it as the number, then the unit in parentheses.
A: 5400 (rpm)
